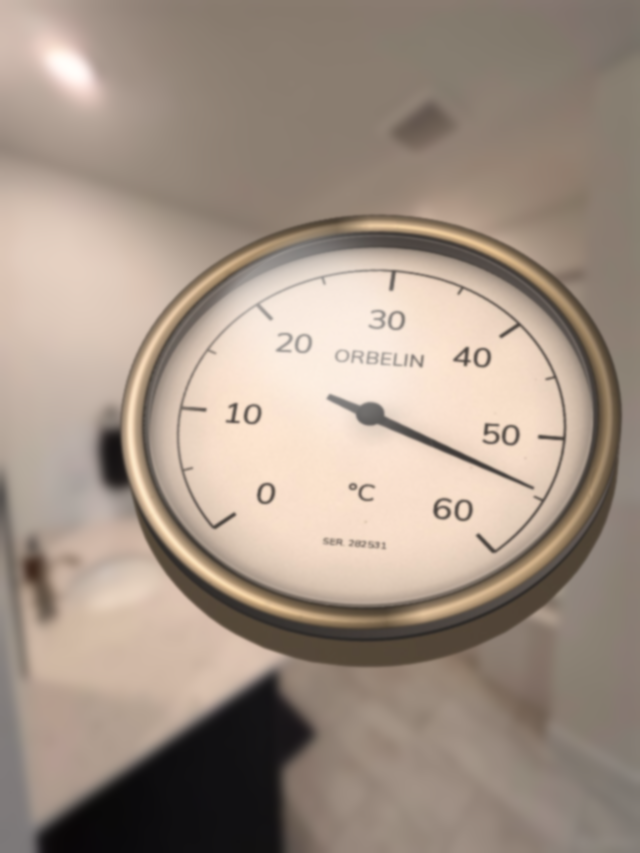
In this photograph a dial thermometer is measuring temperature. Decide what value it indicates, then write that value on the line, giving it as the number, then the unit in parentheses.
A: 55 (°C)
